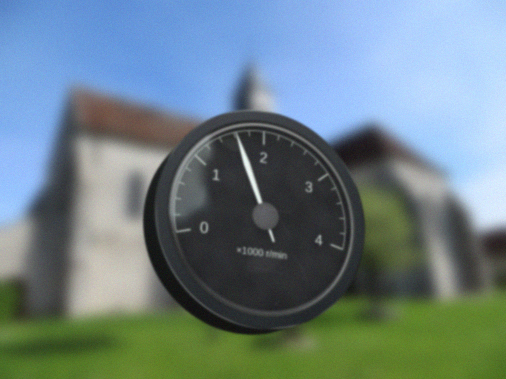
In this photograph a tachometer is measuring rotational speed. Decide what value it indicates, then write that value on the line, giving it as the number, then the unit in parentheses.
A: 1600 (rpm)
